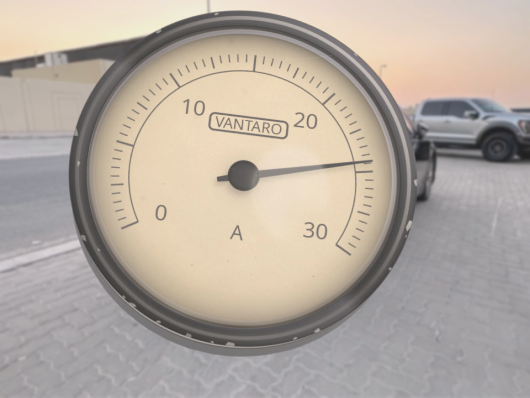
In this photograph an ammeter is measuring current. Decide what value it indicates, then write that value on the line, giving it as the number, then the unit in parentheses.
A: 24.5 (A)
